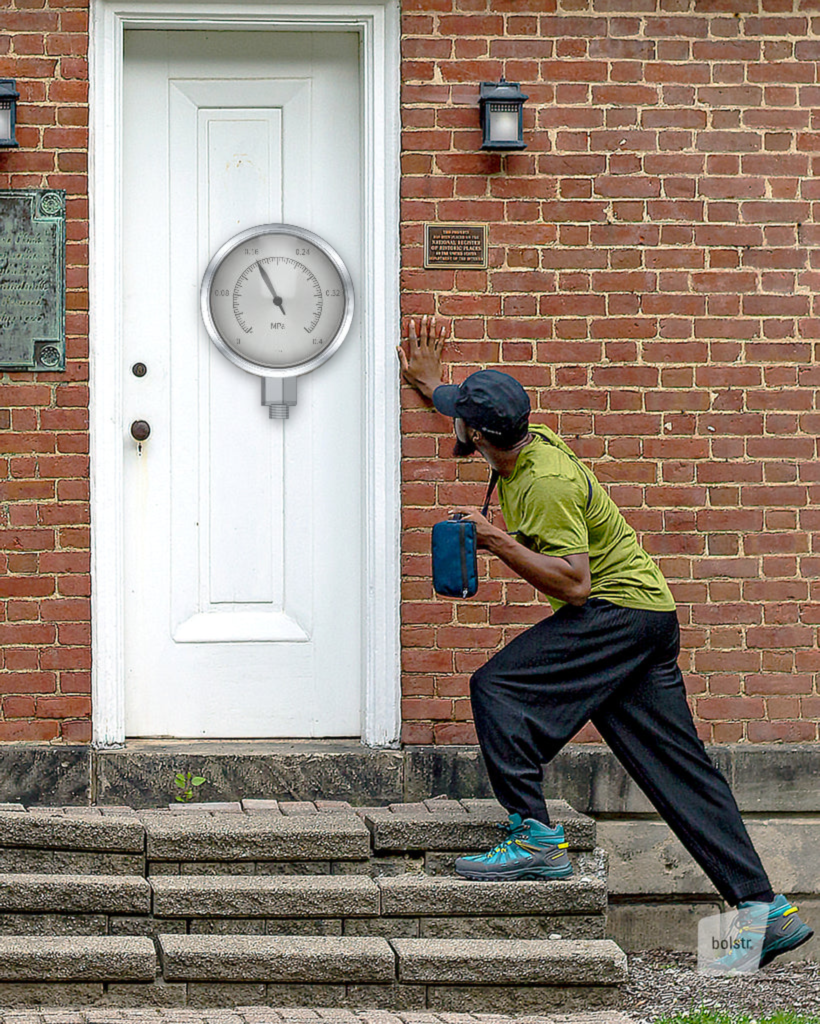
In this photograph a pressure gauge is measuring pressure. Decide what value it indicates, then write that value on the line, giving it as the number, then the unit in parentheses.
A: 0.16 (MPa)
